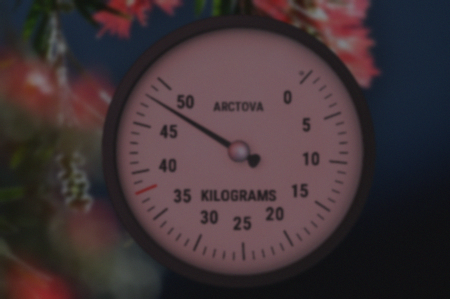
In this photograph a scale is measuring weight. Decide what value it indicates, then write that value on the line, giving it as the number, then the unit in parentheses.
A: 48 (kg)
